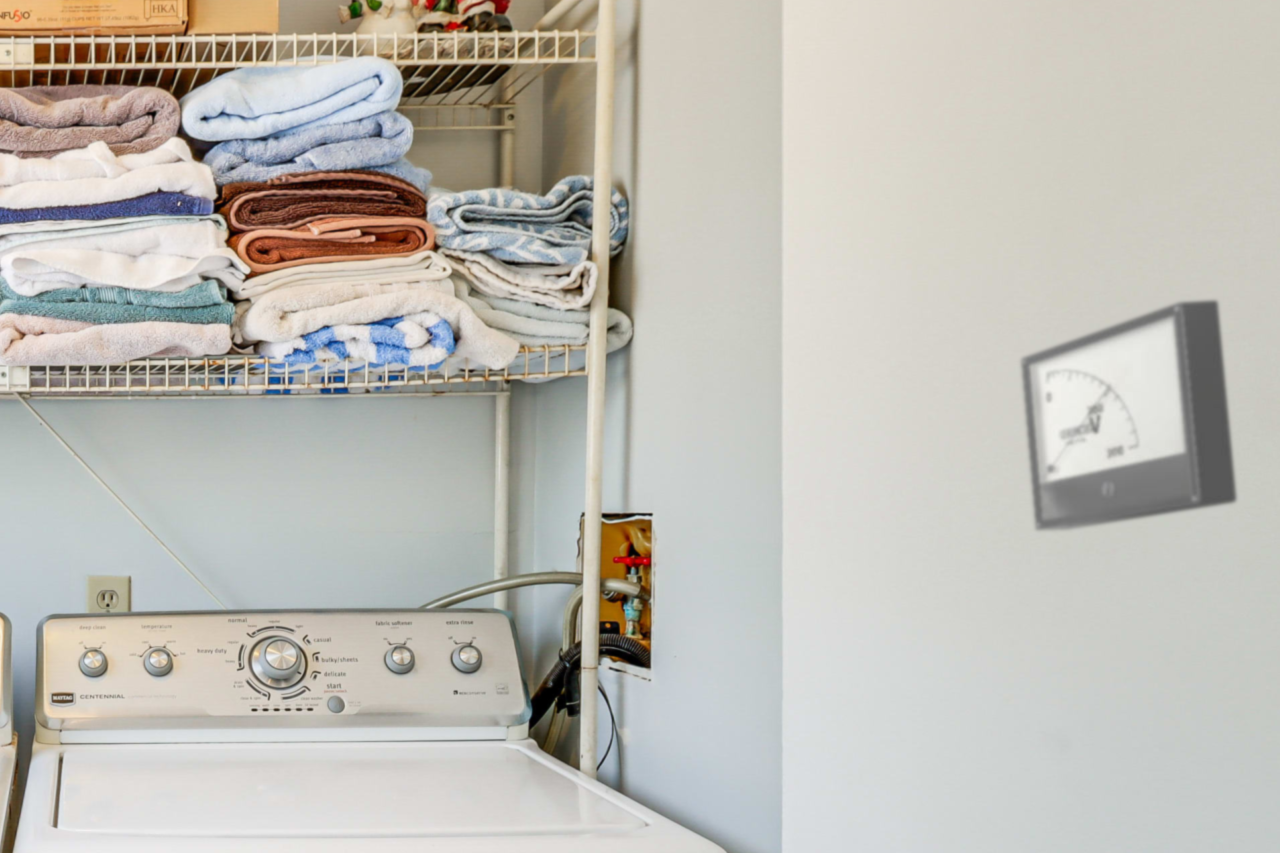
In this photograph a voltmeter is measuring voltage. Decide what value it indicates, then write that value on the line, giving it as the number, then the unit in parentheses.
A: 200 (V)
